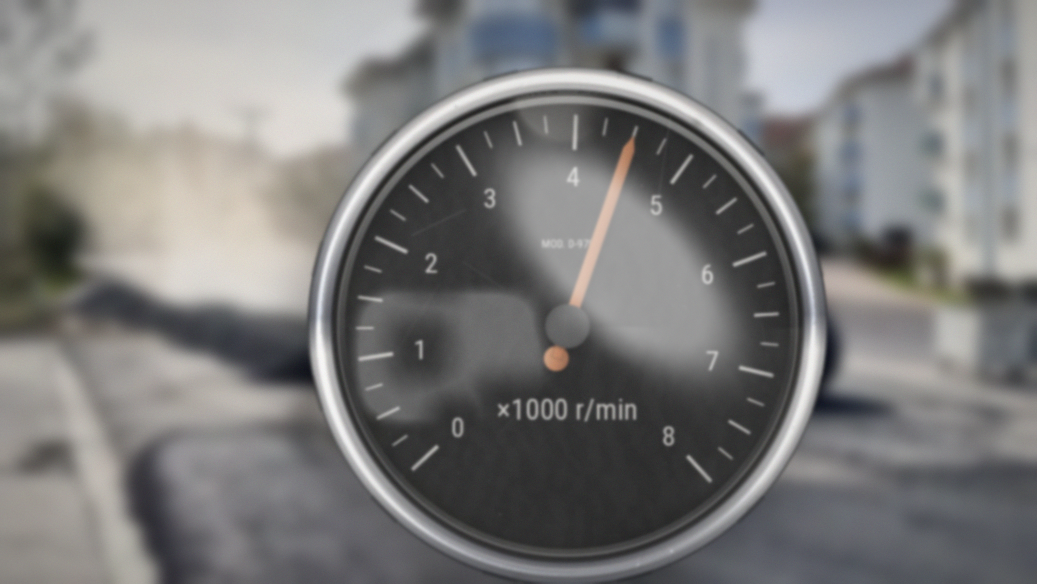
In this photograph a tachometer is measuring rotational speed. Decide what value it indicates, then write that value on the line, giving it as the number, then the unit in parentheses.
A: 4500 (rpm)
